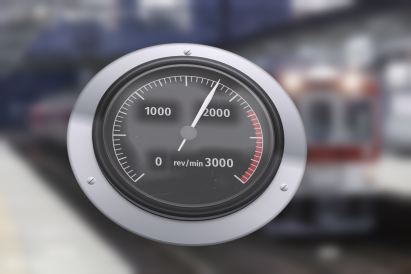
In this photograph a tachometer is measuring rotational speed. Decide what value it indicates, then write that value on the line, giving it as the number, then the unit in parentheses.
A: 1800 (rpm)
